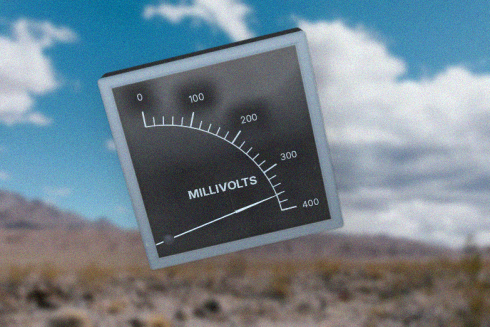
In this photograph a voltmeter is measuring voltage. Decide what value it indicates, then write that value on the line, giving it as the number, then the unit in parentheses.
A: 360 (mV)
